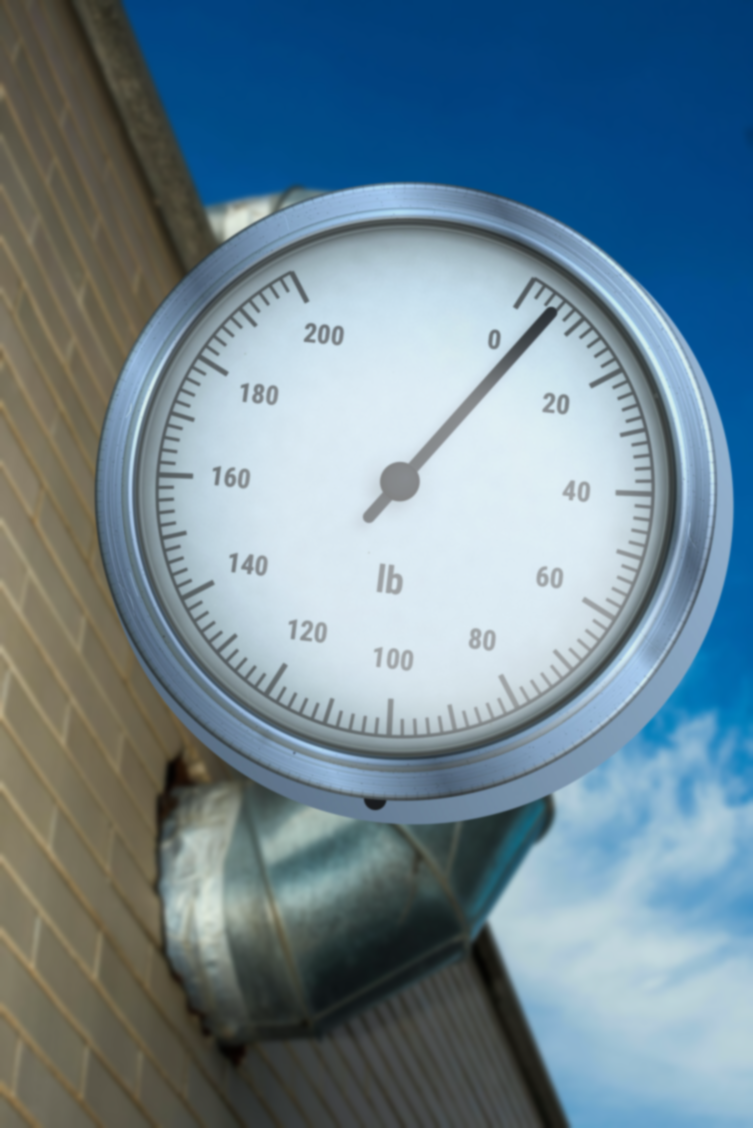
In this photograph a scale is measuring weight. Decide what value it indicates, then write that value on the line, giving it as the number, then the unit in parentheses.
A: 6 (lb)
